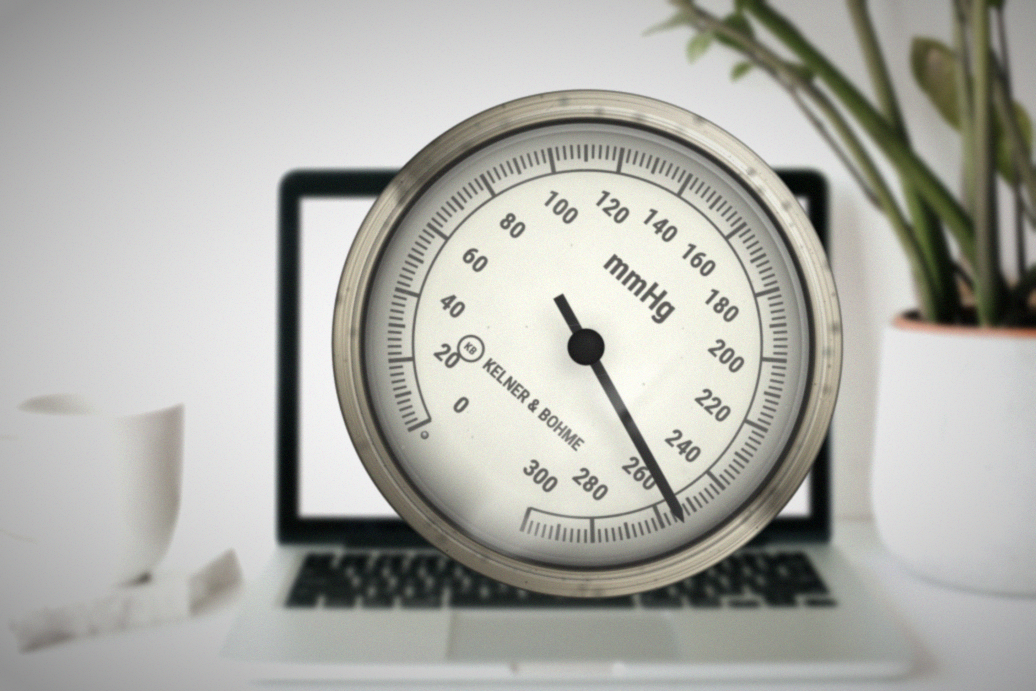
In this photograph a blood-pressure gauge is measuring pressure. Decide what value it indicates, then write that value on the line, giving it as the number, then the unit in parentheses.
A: 254 (mmHg)
